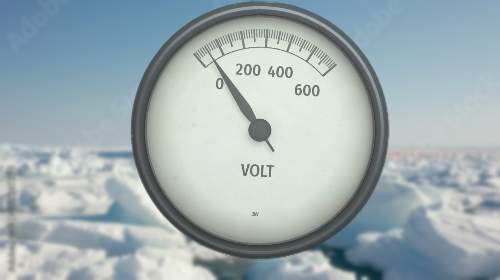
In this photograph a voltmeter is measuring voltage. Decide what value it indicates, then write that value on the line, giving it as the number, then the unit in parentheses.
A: 50 (V)
